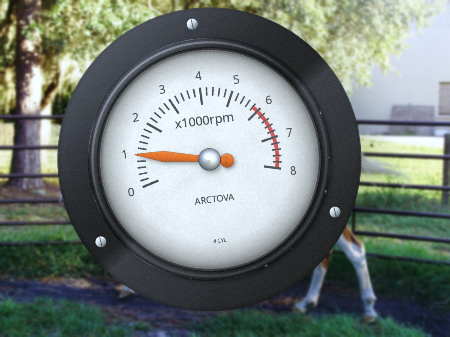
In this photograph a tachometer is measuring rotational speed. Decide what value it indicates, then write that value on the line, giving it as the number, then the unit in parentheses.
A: 1000 (rpm)
